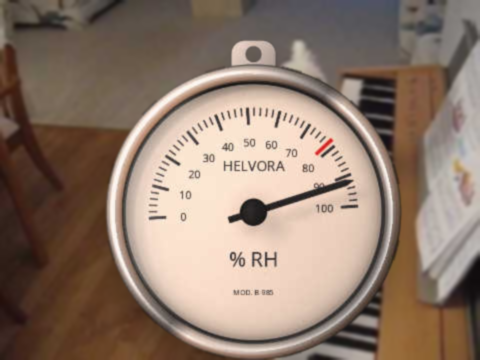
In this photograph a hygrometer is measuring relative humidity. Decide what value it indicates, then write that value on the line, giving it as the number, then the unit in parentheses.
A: 92 (%)
